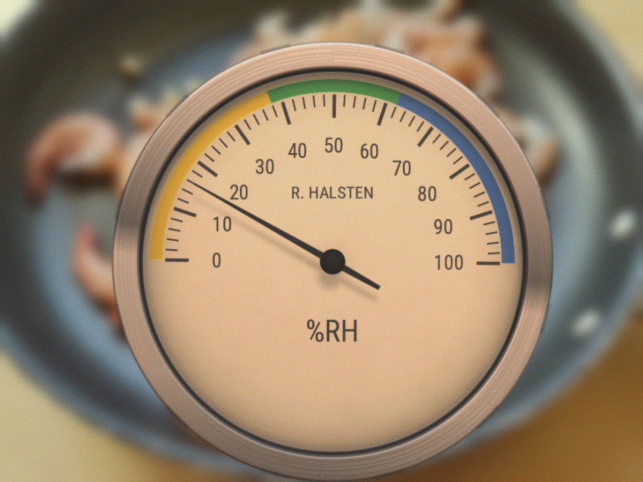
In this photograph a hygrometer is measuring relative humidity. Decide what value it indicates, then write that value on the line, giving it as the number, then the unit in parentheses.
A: 16 (%)
